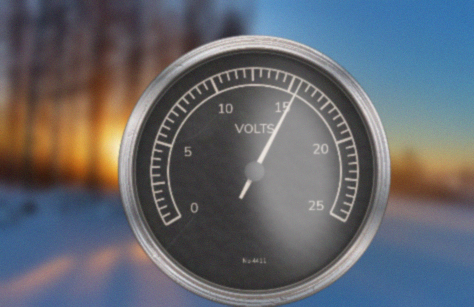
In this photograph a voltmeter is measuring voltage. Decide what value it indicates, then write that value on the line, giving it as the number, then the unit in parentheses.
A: 15.5 (V)
